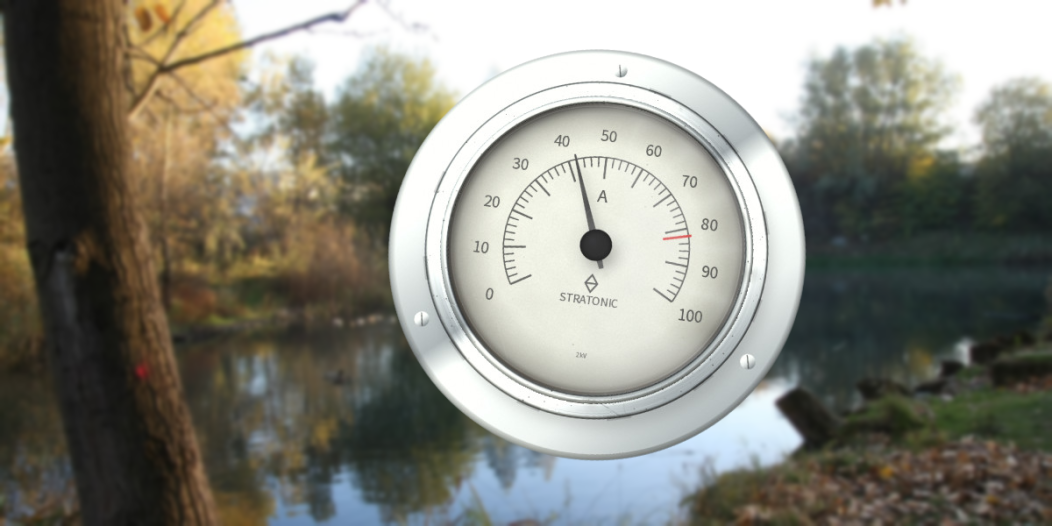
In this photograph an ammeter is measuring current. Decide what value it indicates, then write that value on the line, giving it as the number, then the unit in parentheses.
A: 42 (A)
